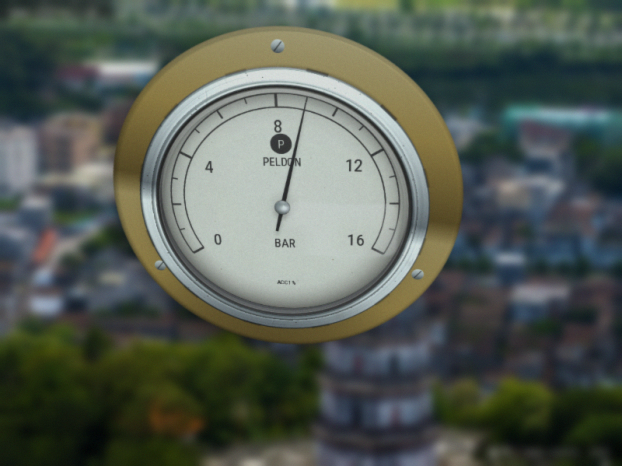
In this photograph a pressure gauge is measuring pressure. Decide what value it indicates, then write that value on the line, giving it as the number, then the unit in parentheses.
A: 9 (bar)
